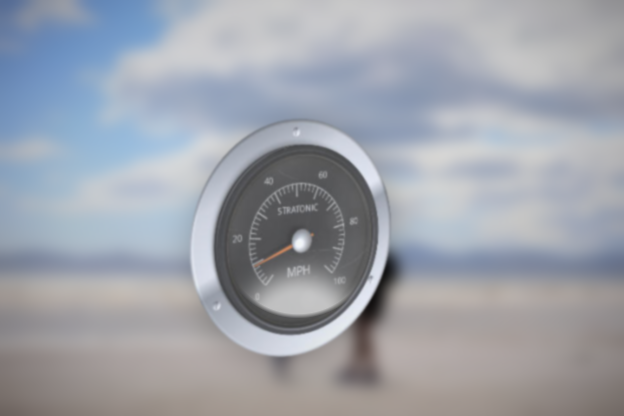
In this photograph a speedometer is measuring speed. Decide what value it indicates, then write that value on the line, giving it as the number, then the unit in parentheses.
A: 10 (mph)
